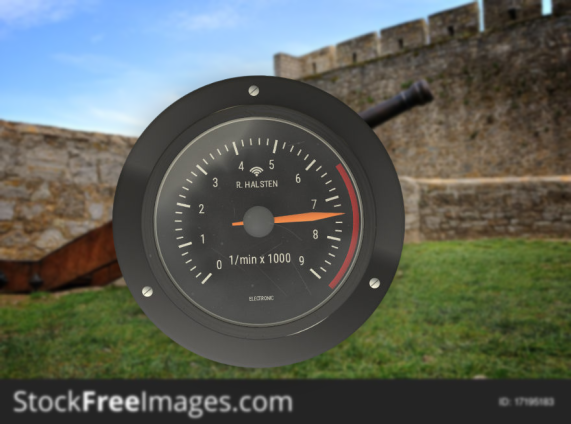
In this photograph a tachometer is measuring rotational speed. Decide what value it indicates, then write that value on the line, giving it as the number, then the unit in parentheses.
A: 7400 (rpm)
